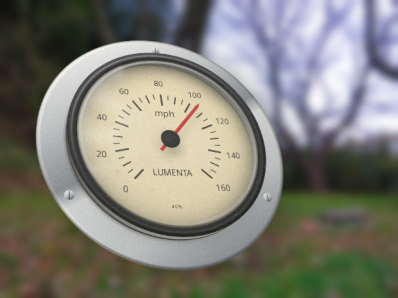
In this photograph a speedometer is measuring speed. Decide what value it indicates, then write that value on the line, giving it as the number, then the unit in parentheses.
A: 105 (mph)
